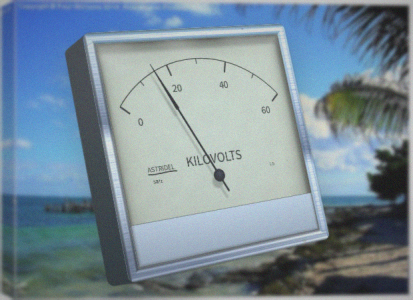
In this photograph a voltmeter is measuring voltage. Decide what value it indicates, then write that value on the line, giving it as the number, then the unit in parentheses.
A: 15 (kV)
